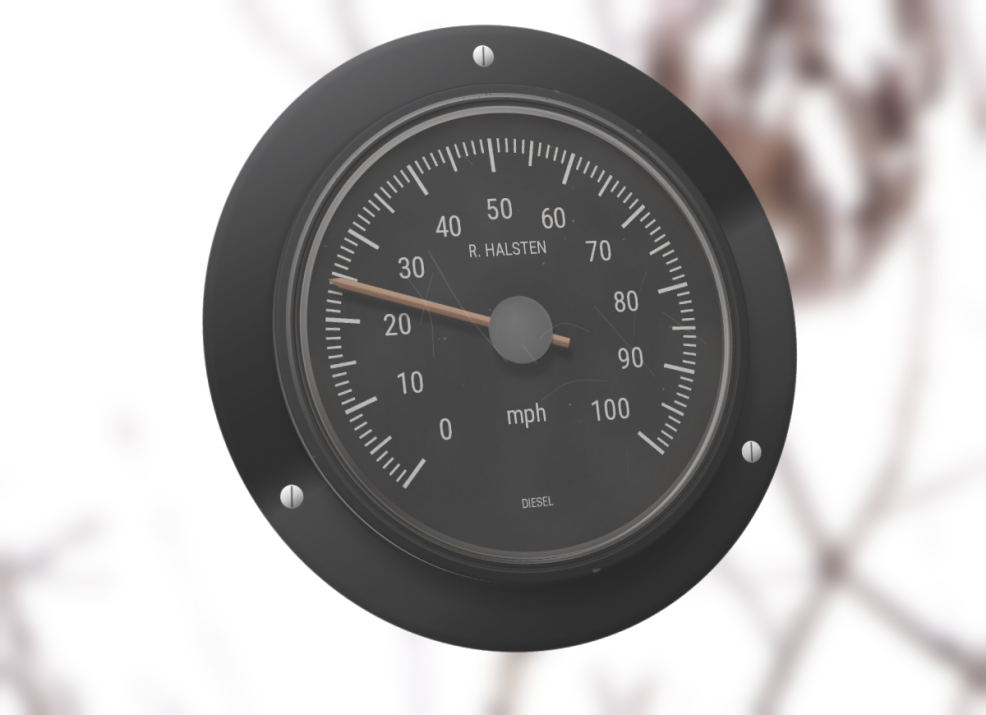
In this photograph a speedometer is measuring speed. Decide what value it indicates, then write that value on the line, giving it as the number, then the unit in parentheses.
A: 24 (mph)
